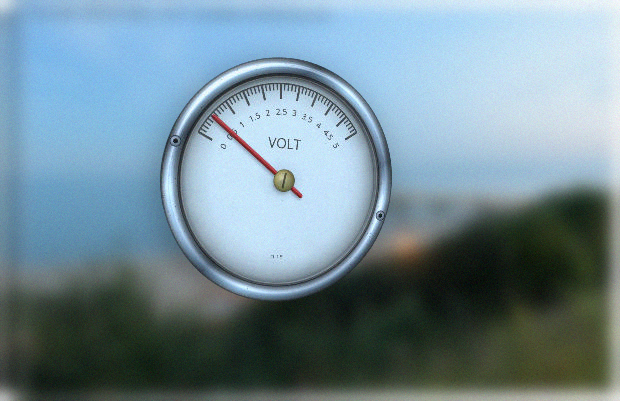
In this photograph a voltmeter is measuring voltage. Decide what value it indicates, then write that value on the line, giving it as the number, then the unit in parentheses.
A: 0.5 (V)
